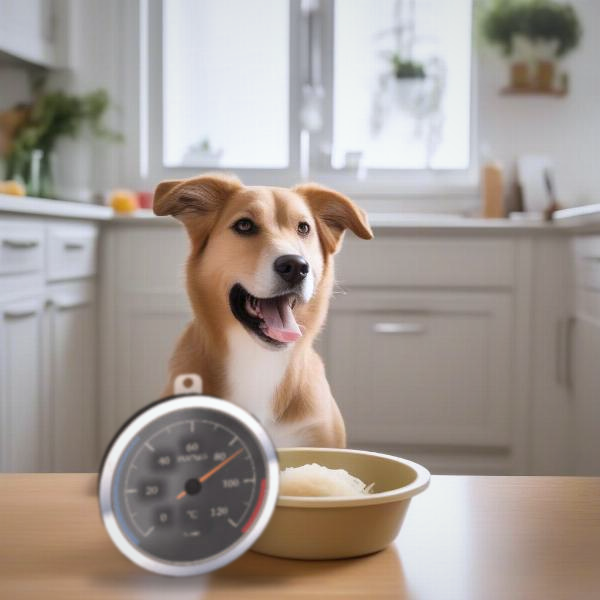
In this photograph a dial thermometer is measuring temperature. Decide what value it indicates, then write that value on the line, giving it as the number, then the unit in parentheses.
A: 85 (°C)
